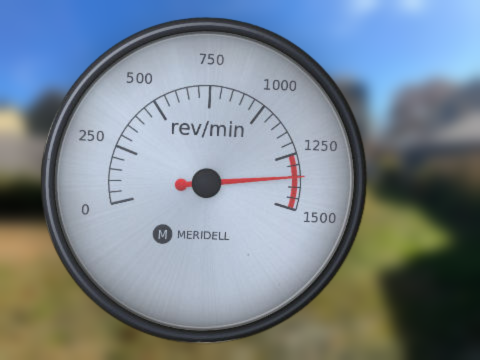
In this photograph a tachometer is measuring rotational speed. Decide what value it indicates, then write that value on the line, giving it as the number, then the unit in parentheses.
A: 1350 (rpm)
